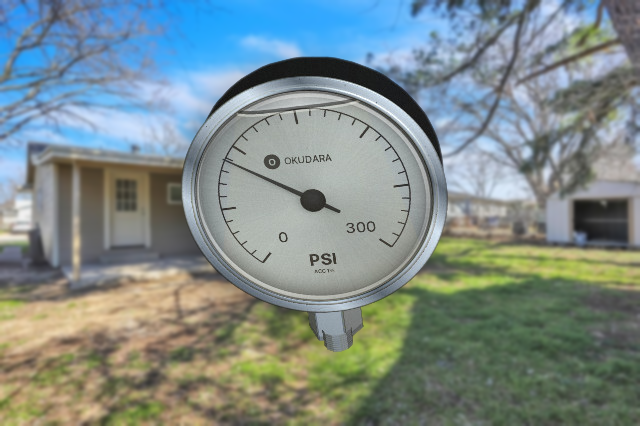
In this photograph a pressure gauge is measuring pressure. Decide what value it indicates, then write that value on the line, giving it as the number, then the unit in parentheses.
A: 90 (psi)
